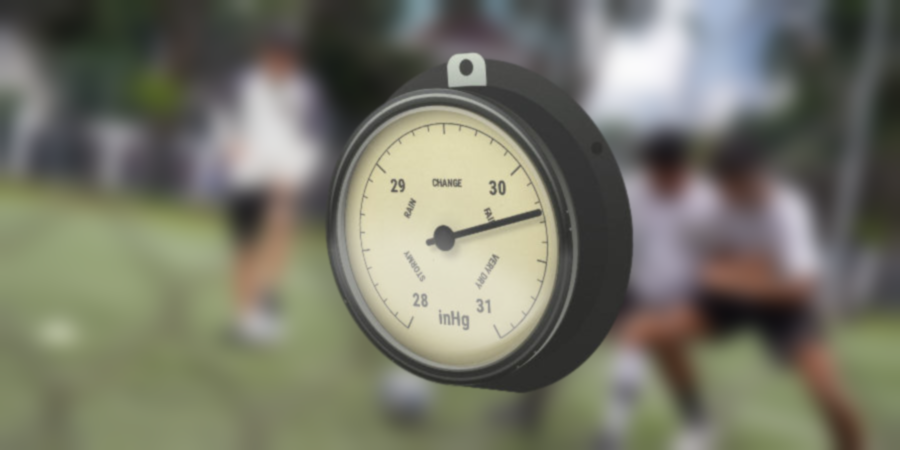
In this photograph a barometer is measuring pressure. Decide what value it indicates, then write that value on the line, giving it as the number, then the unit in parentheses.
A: 30.25 (inHg)
